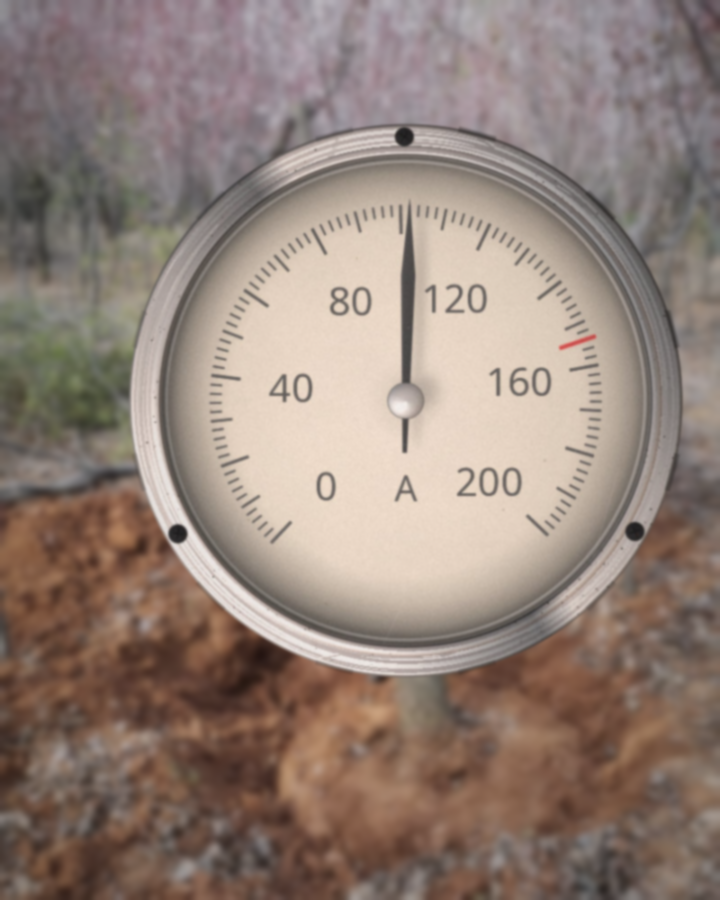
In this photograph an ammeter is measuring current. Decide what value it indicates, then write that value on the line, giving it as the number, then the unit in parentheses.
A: 102 (A)
